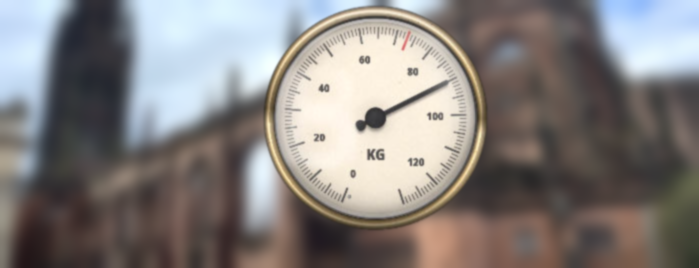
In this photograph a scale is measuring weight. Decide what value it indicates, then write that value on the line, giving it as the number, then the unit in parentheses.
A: 90 (kg)
